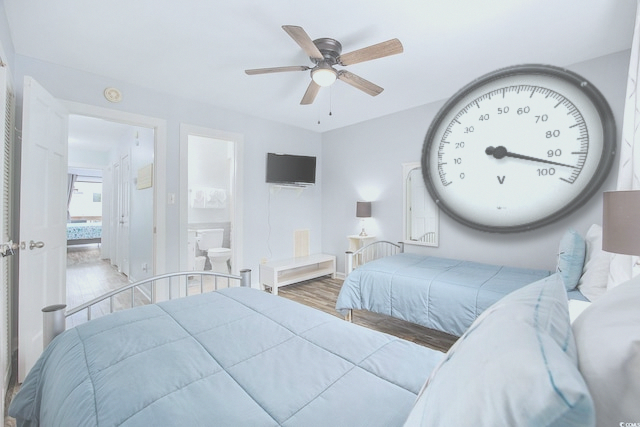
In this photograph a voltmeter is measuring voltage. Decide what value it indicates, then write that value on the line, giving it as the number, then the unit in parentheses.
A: 95 (V)
